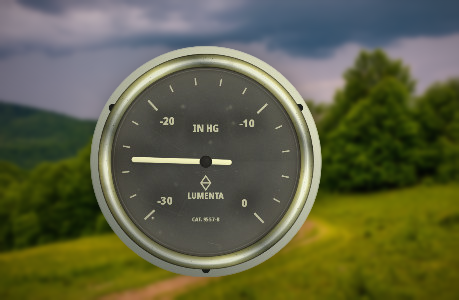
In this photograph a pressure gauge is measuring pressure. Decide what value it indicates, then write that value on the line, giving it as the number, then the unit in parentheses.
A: -25 (inHg)
